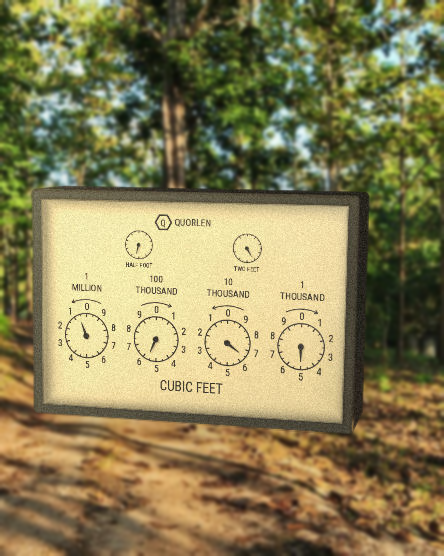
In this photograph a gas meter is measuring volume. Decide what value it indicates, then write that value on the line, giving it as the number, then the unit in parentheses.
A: 56500 (ft³)
